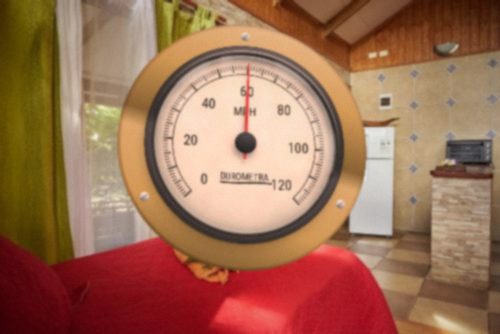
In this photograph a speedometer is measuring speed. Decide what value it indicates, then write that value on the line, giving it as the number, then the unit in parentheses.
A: 60 (mph)
